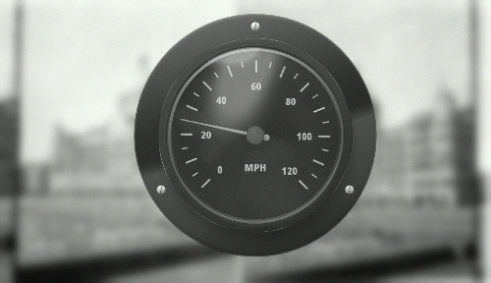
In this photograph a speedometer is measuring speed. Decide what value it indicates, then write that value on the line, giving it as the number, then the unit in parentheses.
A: 25 (mph)
